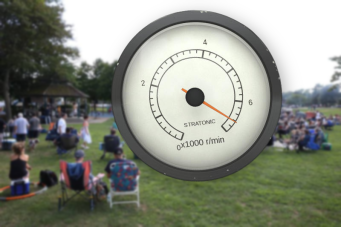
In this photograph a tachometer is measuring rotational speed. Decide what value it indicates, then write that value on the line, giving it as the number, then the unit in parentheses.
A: 6600 (rpm)
